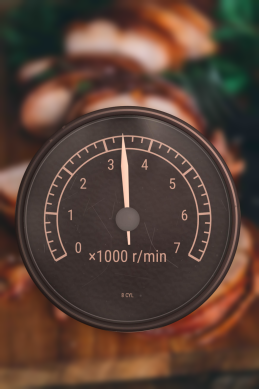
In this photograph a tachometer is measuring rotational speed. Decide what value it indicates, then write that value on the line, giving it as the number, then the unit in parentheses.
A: 3400 (rpm)
